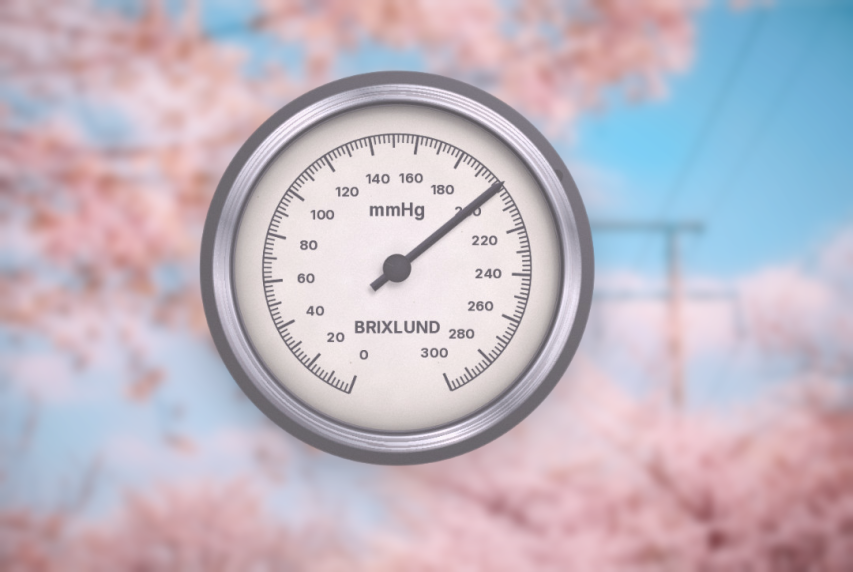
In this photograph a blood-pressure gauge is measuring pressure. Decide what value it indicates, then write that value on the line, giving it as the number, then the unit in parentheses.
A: 200 (mmHg)
